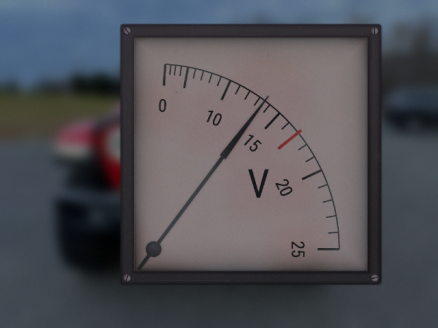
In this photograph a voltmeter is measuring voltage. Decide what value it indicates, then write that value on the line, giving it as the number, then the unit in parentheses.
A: 13.5 (V)
